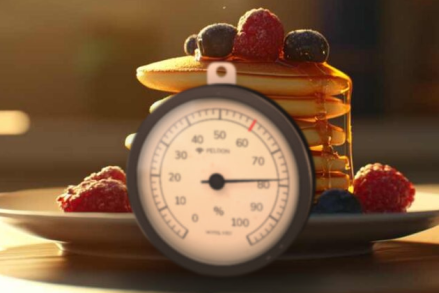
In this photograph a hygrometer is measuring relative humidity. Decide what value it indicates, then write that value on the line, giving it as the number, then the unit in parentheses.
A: 78 (%)
